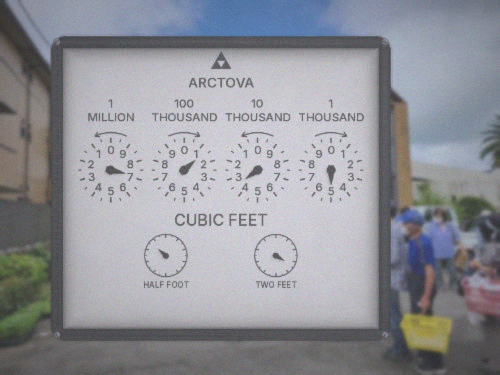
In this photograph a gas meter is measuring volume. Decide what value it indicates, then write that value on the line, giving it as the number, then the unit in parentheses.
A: 713500 (ft³)
